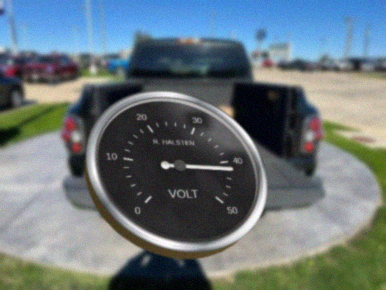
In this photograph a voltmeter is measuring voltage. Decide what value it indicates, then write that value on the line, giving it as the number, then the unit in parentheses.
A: 42 (V)
